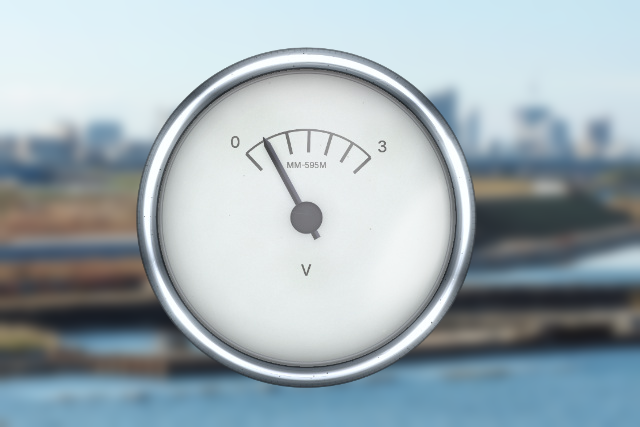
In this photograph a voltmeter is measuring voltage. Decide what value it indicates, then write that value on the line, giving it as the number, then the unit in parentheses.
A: 0.5 (V)
